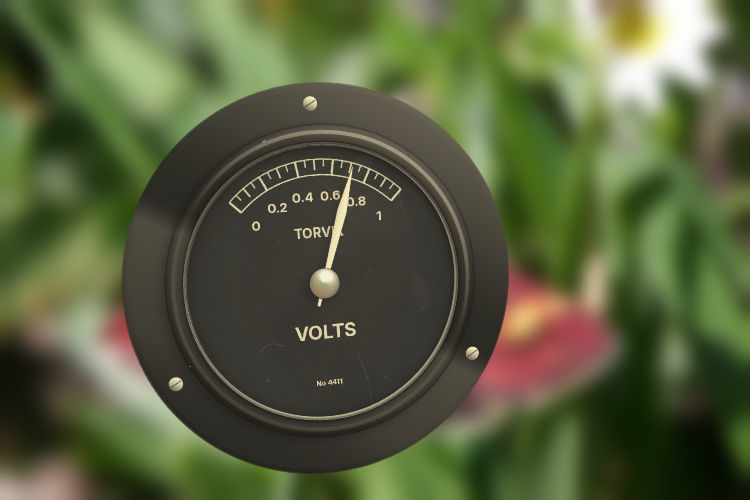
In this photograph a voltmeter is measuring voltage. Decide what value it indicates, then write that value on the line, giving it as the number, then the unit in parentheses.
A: 0.7 (V)
